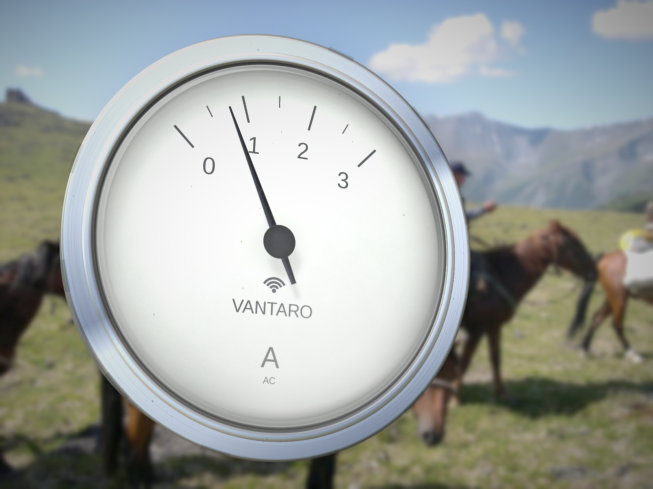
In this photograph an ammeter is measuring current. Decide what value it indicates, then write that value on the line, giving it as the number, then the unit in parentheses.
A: 0.75 (A)
